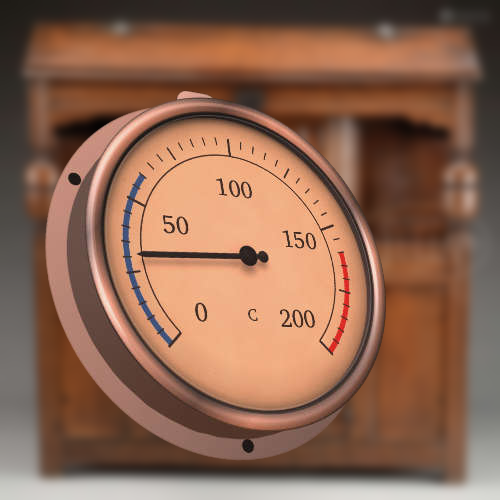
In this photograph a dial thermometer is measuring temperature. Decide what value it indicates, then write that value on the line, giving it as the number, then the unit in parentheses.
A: 30 (°C)
